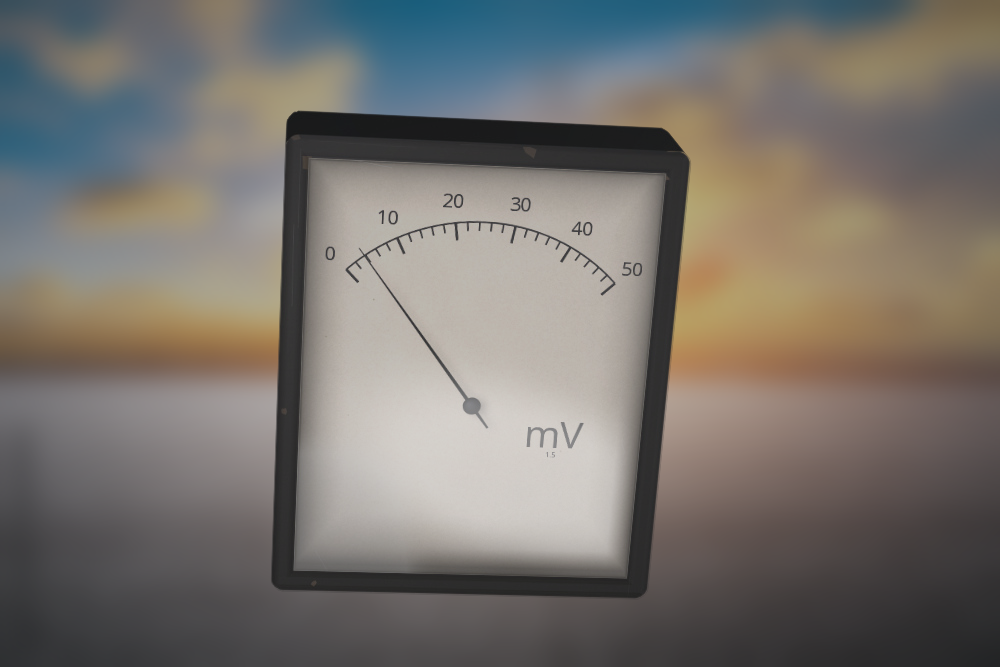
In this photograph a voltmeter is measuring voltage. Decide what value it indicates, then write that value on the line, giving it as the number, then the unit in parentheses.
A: 4 (mV)
